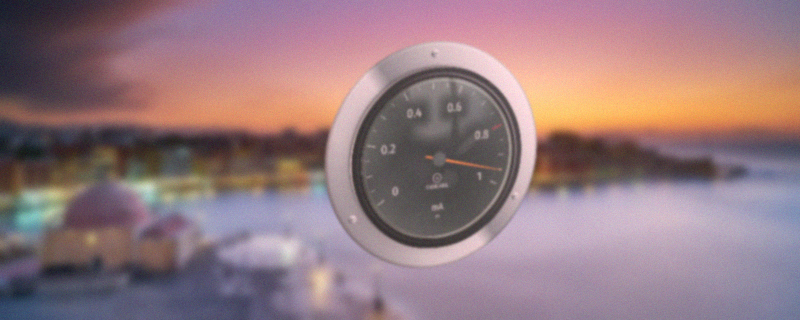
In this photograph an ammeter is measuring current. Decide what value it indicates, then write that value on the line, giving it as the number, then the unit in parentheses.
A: 0.95 (mA)
